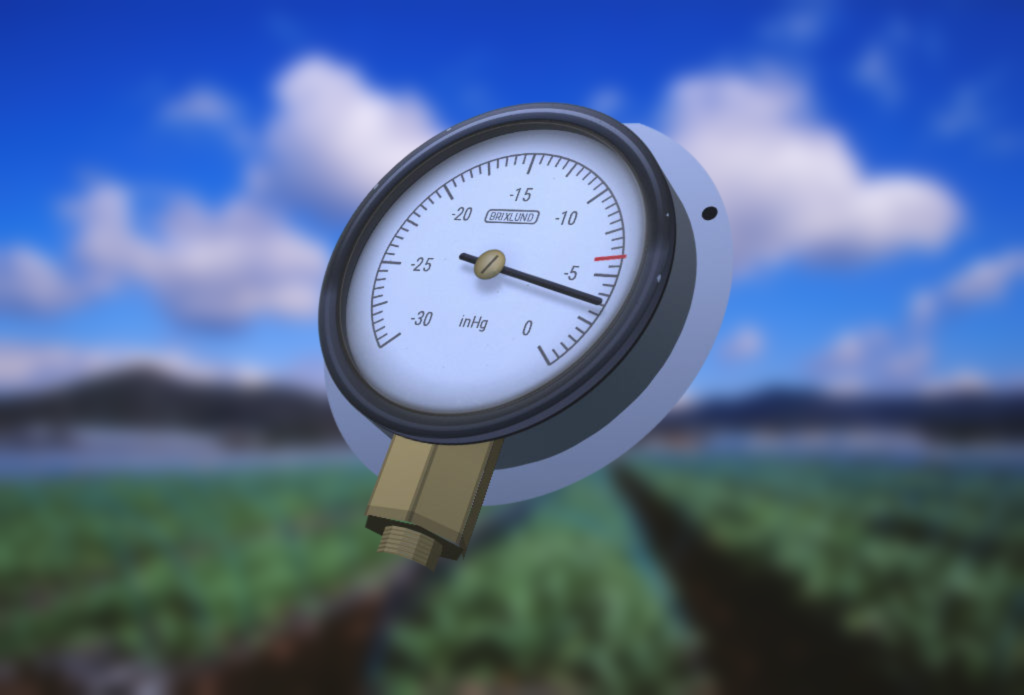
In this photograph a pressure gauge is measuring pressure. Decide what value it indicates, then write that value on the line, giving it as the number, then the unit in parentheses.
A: -3.5 (inHg)
